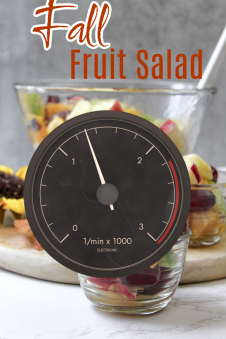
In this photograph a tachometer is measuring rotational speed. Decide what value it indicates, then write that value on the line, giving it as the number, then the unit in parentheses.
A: 1300 (rpm)
